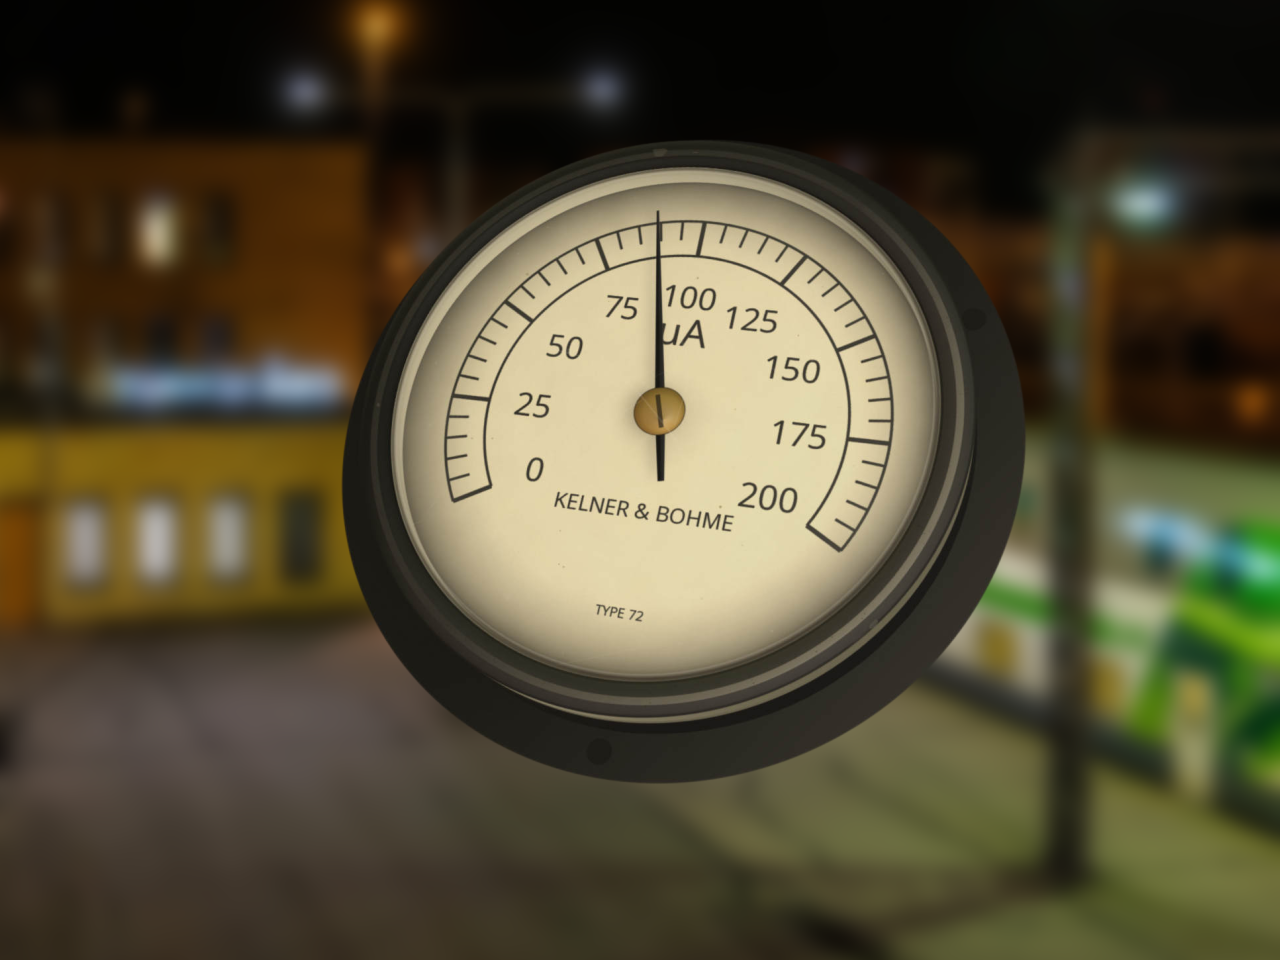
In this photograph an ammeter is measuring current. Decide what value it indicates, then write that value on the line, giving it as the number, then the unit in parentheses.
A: 90 (µA)
